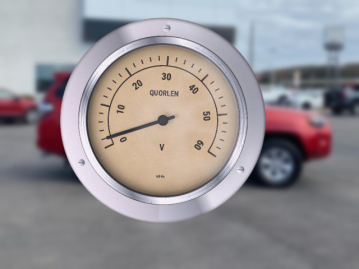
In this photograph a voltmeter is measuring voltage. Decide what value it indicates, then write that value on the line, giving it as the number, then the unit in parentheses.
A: 2 (V)
